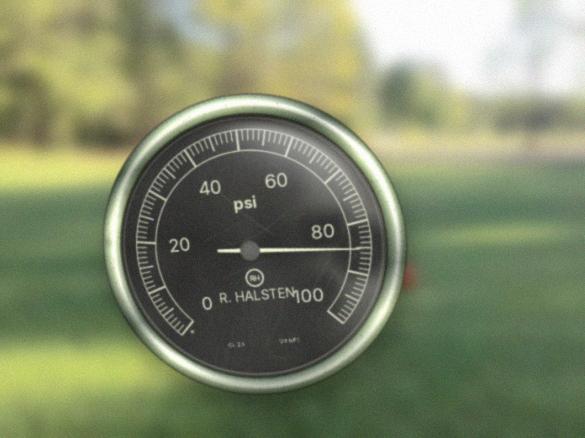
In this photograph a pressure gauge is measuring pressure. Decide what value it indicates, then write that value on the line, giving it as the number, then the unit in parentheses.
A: 85 (psi)
